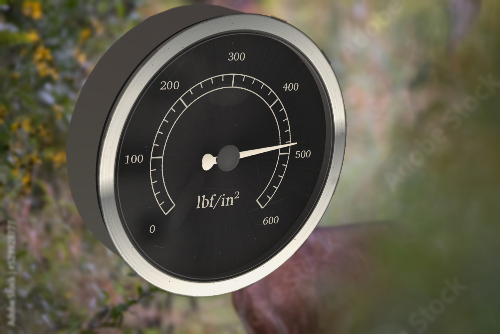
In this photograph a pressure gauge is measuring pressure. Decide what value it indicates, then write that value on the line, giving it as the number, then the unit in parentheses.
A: 480 (psi)
